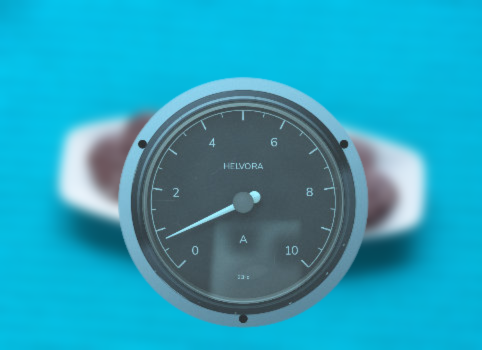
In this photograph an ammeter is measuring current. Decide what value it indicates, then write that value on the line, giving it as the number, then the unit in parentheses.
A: 0.75 (A)
